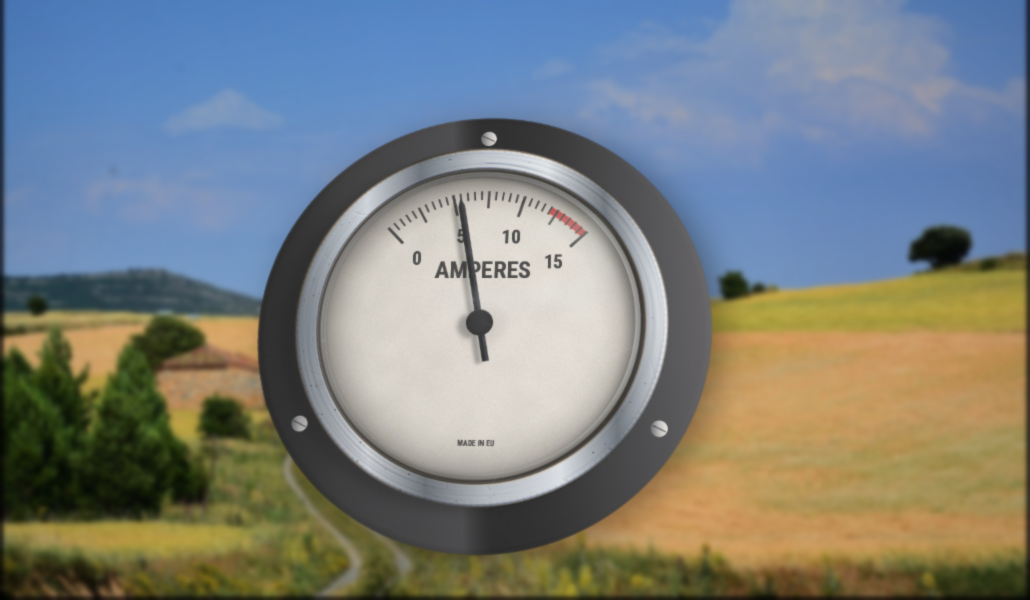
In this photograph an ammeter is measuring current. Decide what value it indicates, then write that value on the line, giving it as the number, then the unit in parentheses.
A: 5.5 (A)
